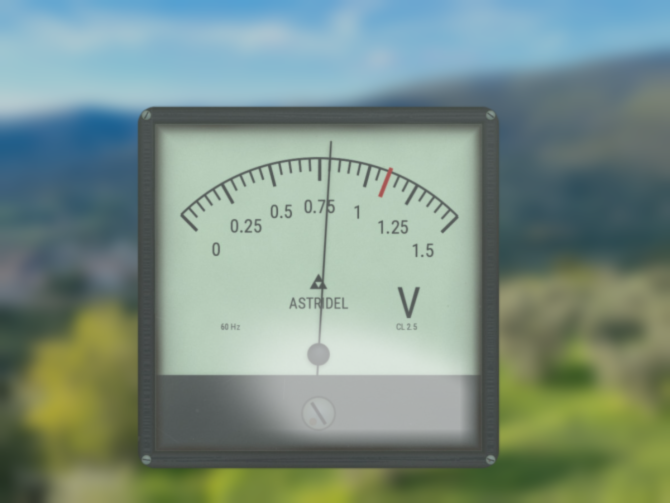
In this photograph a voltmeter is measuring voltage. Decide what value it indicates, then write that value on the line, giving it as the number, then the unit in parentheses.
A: 0.8 (V)
